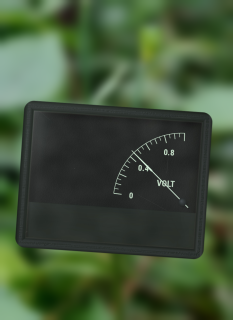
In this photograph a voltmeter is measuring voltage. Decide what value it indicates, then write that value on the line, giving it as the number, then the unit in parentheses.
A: 0.45 (V)
